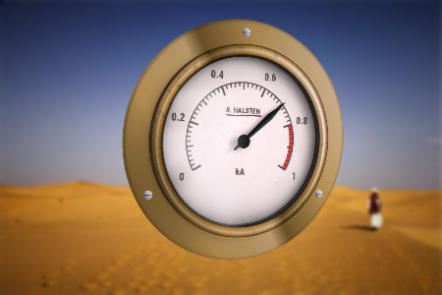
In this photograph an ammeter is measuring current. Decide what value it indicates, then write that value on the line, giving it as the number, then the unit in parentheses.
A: 0.7 (kA)
